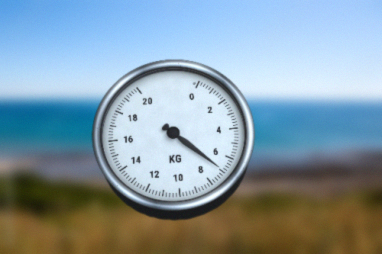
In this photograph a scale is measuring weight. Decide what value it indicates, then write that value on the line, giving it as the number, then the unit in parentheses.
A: 7 (kg)
